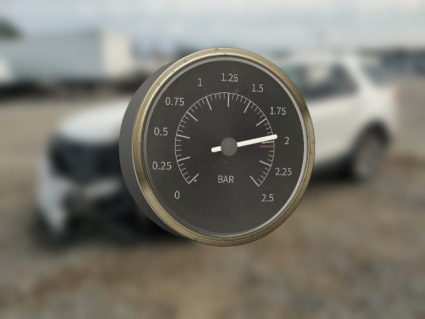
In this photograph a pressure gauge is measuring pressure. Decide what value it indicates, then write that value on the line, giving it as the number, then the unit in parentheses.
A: 1.95 (bar)
